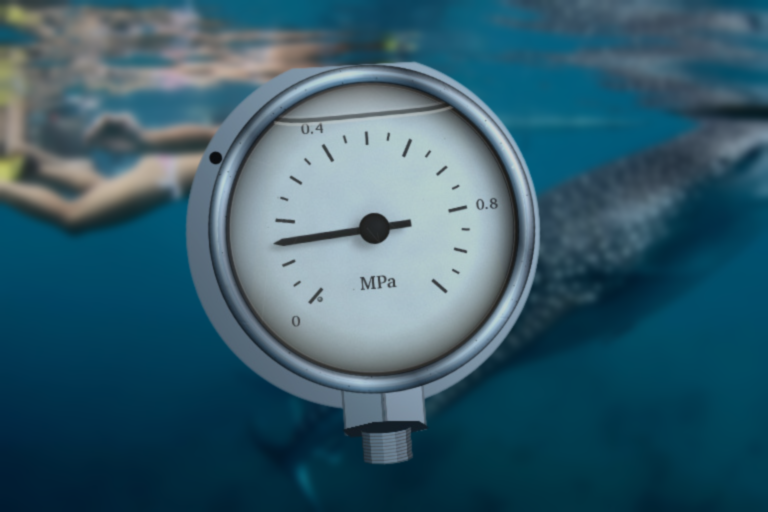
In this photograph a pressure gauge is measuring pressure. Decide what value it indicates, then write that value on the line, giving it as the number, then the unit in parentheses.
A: 0.15 (MPa)
